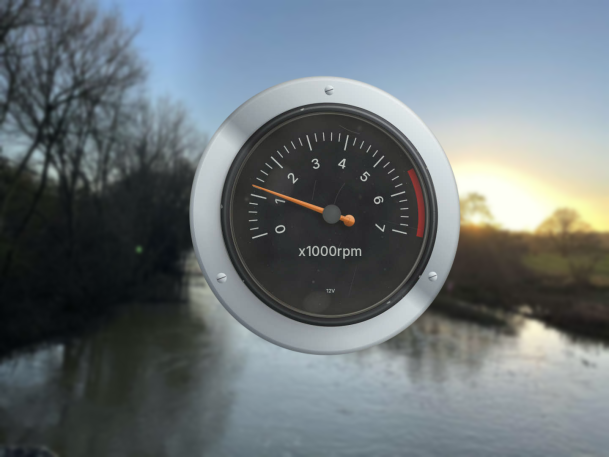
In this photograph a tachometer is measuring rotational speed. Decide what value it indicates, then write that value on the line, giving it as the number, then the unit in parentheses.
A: 1200 (rpm)
